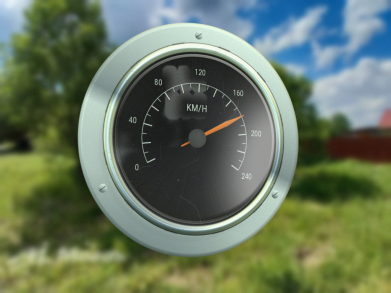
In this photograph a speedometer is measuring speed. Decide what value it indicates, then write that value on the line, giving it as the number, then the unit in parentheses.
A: 180 (km/h)
